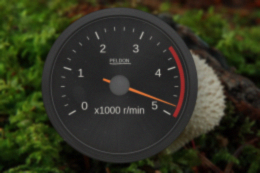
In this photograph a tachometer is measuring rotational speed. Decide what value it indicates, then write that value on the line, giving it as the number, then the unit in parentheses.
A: 4800 (rpm)
